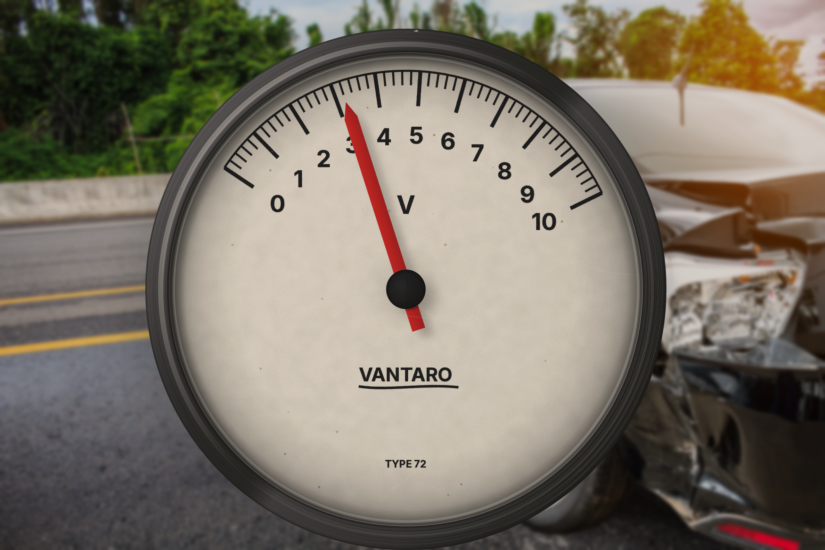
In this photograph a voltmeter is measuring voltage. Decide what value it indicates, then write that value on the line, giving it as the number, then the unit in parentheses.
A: 3.2 (V)
